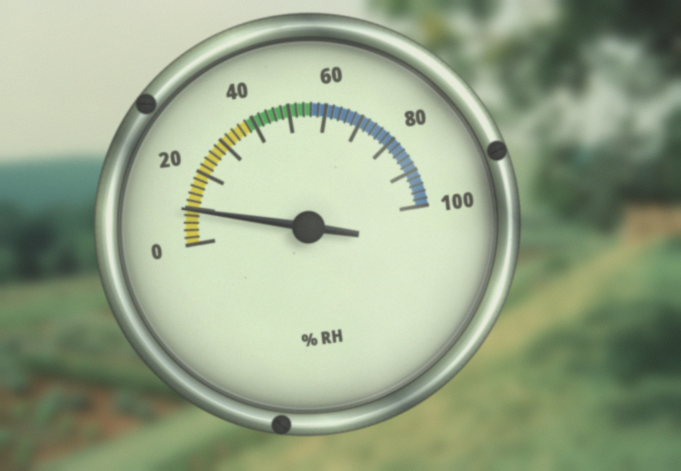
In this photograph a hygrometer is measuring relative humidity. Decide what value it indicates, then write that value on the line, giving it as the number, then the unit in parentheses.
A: 10 (%)
